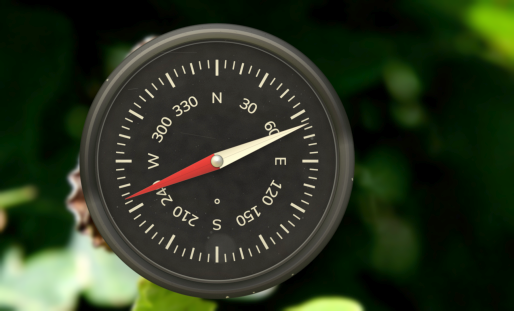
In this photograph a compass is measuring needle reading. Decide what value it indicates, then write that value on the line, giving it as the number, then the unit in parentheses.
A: 247.5 (°)
